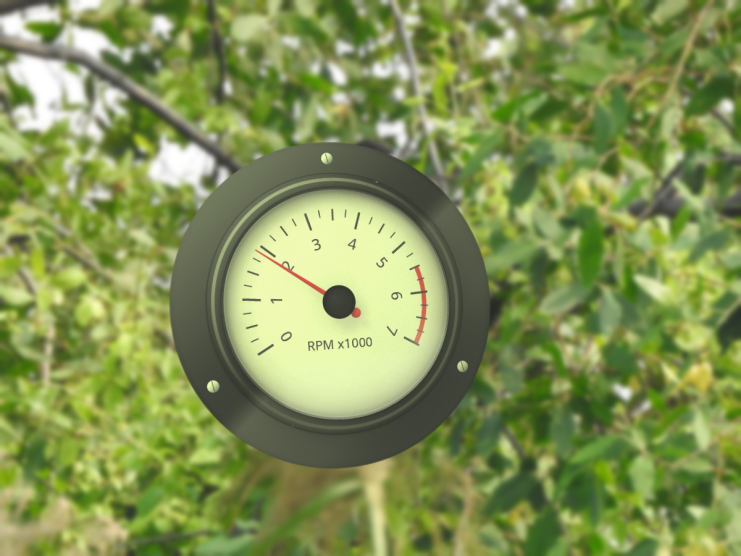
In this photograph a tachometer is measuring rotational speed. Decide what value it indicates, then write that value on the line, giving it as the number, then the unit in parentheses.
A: 1875 (rpm)
